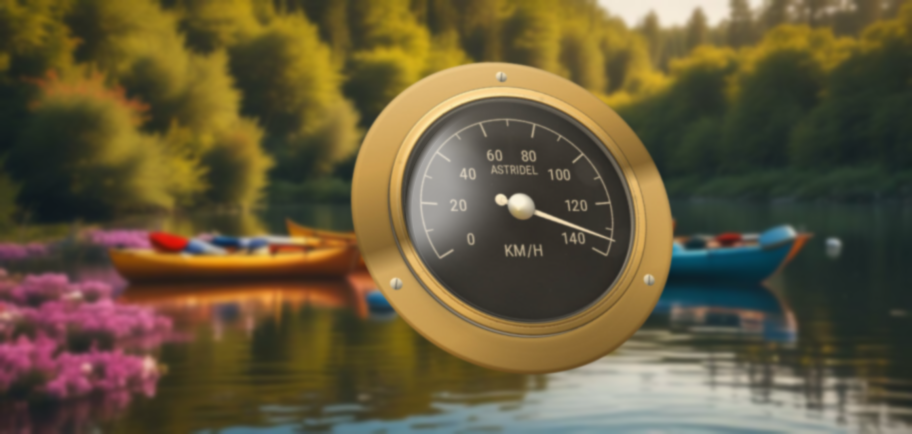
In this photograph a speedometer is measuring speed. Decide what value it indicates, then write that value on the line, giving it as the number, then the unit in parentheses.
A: 135 (km/h)
